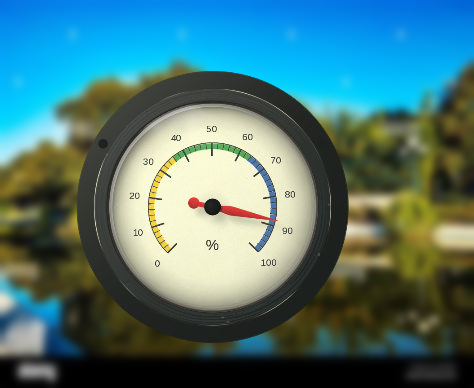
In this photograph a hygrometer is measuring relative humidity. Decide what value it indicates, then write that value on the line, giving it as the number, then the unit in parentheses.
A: 88 (%)
